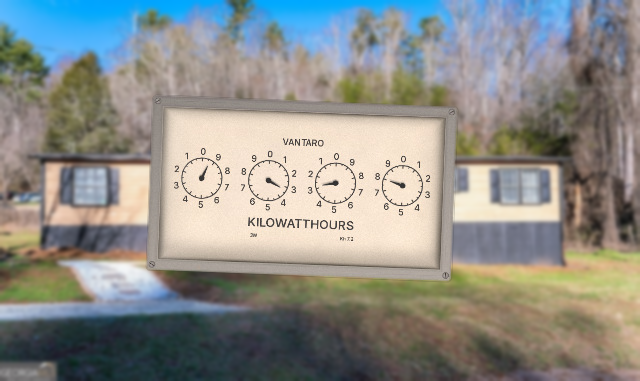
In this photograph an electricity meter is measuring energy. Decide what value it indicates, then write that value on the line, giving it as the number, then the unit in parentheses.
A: 9328 (kWh)
